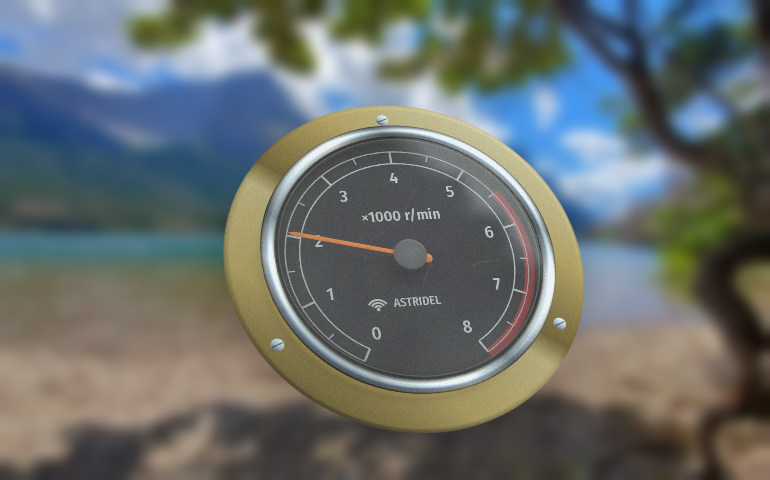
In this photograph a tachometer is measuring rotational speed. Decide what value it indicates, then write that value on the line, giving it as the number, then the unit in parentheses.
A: 2000 (rpm)
